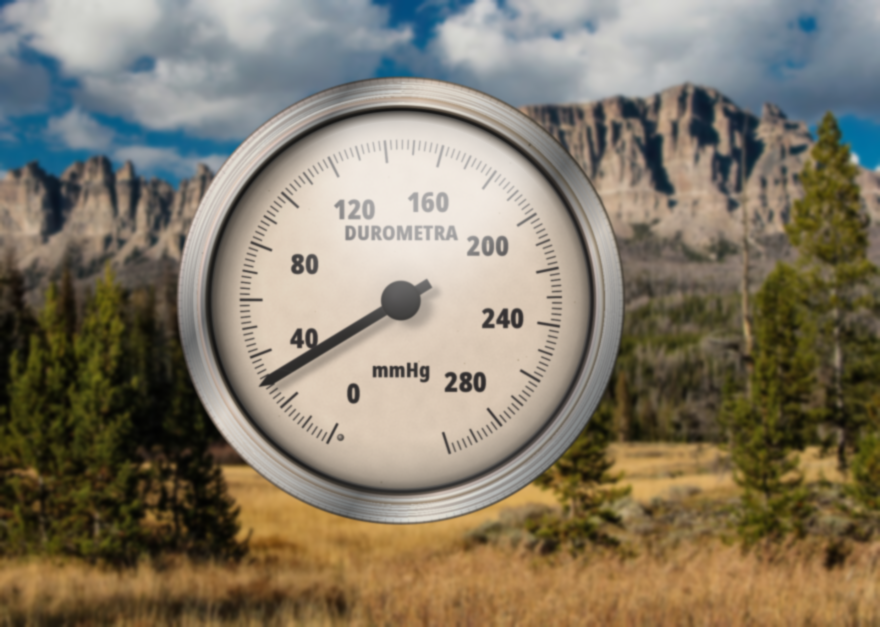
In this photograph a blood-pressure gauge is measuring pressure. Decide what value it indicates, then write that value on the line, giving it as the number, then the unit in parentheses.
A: 30 (mmHg)
